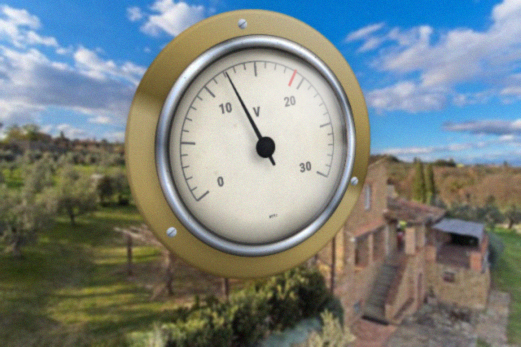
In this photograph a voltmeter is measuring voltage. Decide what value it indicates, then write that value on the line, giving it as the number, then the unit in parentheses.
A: 12 (V)
